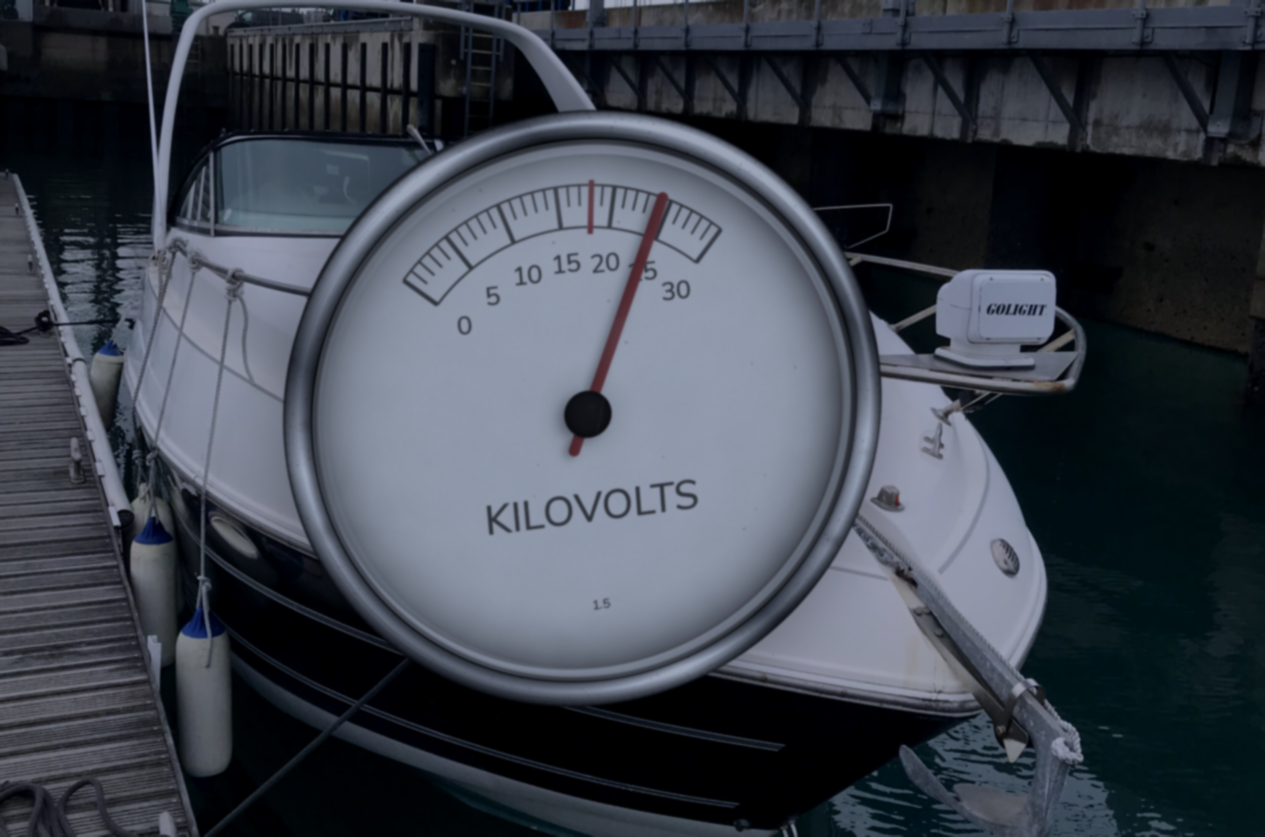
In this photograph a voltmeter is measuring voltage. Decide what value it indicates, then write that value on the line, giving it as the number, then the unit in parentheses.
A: 24 (kV)
